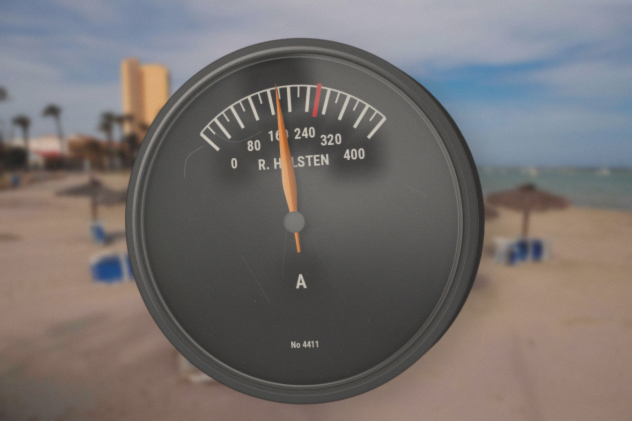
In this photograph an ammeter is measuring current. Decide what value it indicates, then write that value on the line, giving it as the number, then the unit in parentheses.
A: 180 (A)
